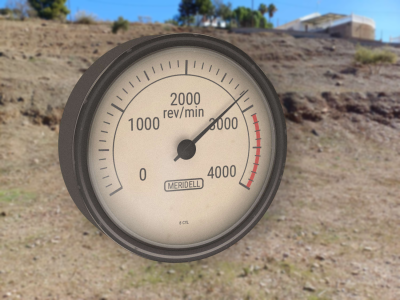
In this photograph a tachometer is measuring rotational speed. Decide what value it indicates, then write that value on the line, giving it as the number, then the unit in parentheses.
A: 2800 (rpm)
